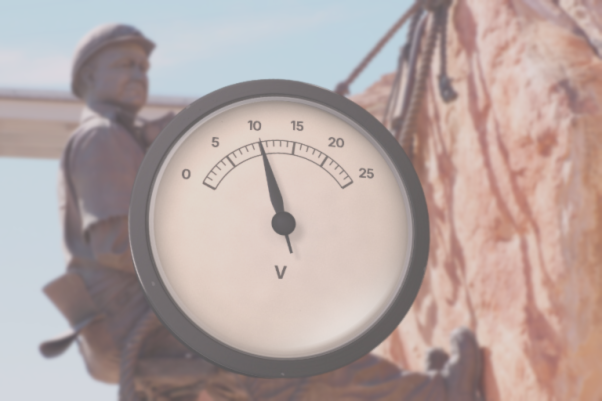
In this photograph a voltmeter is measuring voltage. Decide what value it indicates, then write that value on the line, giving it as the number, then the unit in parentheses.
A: 10 (V)
